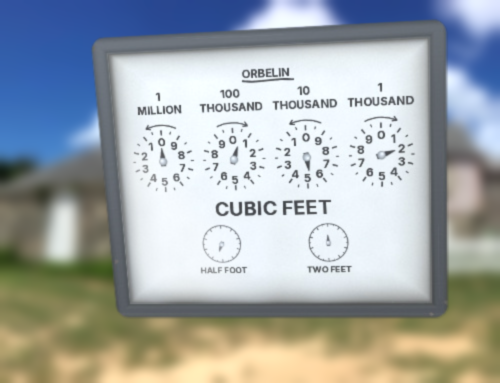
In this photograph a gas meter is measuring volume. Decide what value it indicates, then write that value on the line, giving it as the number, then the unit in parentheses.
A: 5200 (ft³)
